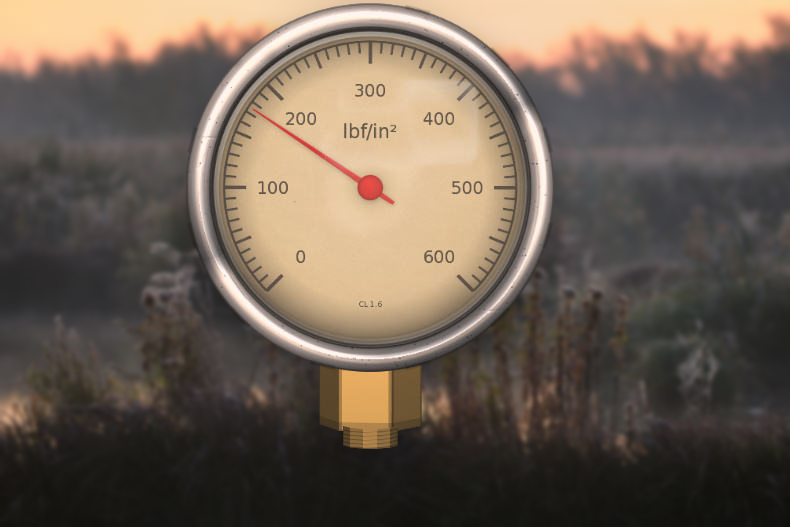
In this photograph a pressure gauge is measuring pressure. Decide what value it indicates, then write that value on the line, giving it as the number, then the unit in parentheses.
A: 175 (psi)
